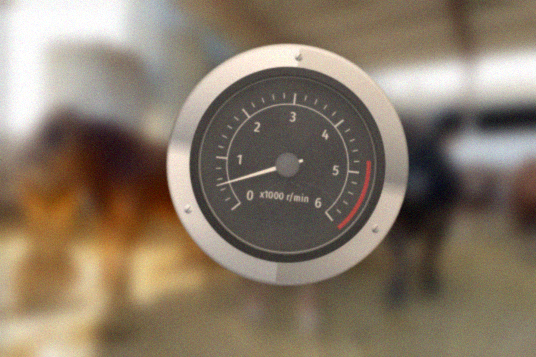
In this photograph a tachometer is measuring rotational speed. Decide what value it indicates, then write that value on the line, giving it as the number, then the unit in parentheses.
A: 500 (rpm)
